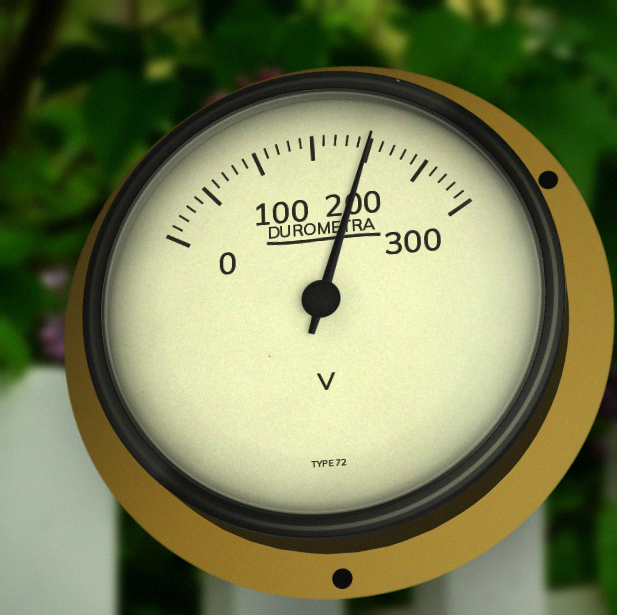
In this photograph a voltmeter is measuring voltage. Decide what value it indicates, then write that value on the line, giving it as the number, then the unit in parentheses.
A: 200 (V)
